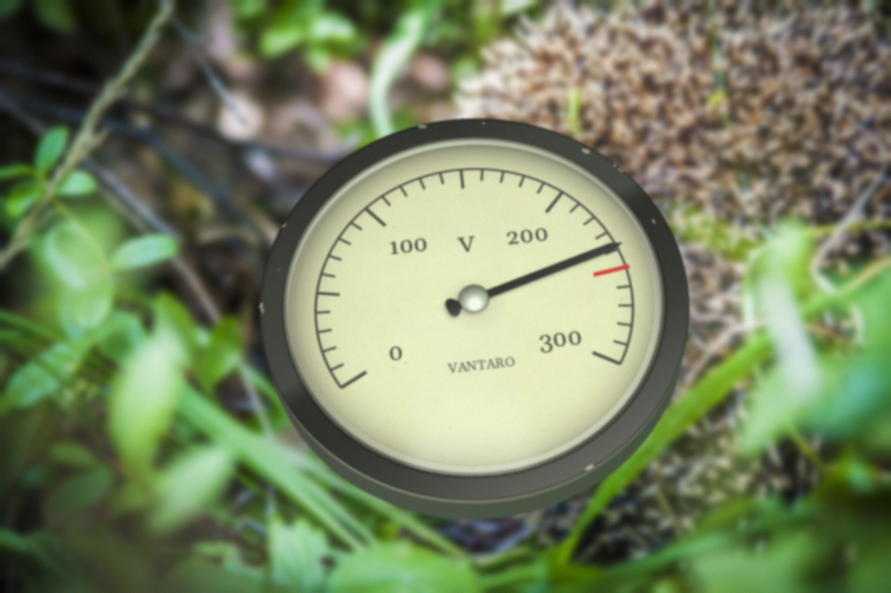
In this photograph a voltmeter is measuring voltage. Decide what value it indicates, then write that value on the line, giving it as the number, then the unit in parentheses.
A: 240 (V)
